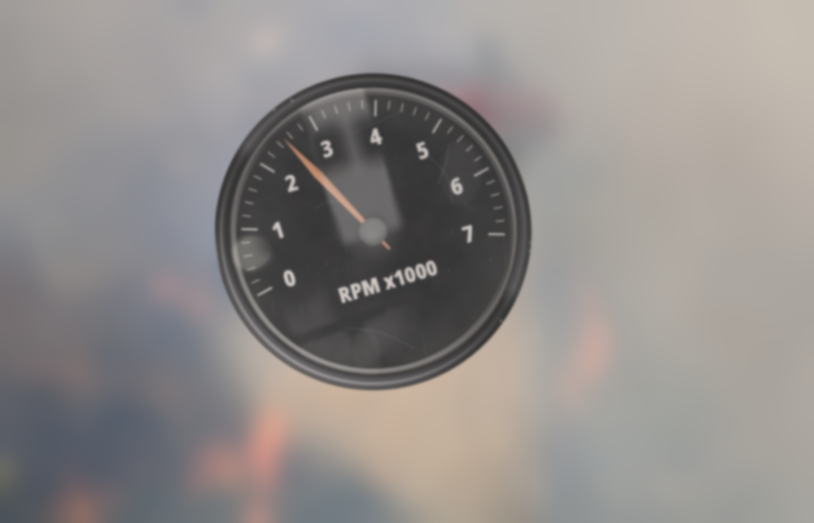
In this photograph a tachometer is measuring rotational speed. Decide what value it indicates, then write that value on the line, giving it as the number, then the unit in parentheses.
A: 2500 (rpm)
